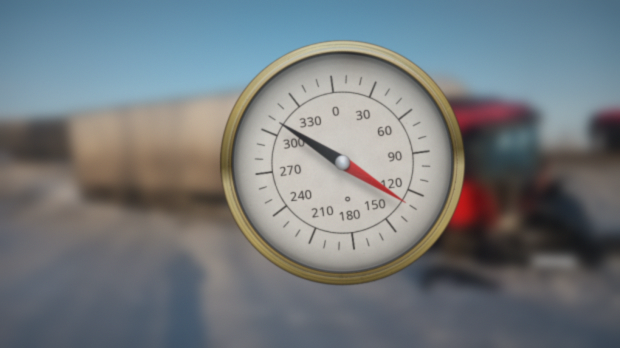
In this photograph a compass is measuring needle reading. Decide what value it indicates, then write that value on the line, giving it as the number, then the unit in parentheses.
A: 130 (°)
